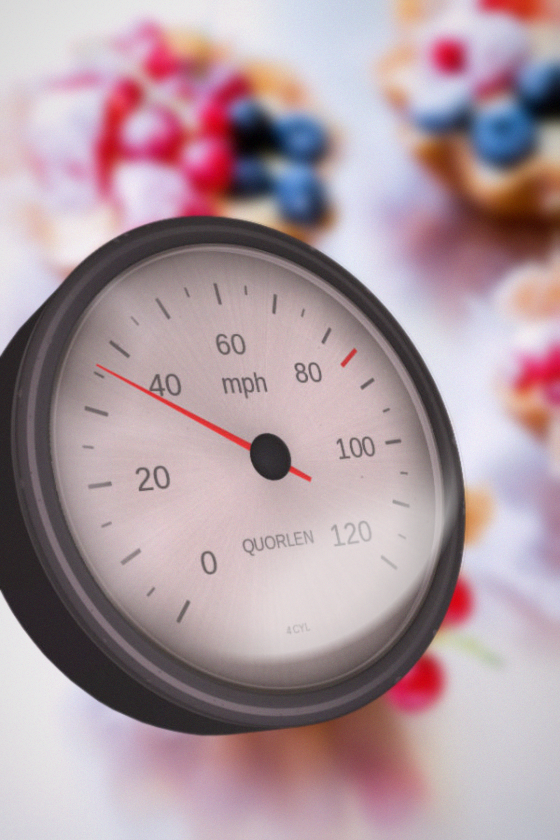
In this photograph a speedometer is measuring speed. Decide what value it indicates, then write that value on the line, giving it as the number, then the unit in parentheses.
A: 35 (mph)
